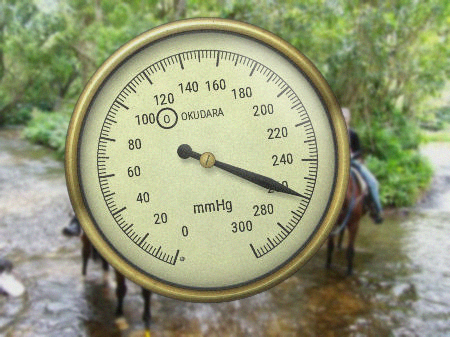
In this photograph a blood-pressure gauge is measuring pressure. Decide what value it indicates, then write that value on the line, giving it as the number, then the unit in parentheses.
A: 260 (mmHg)
